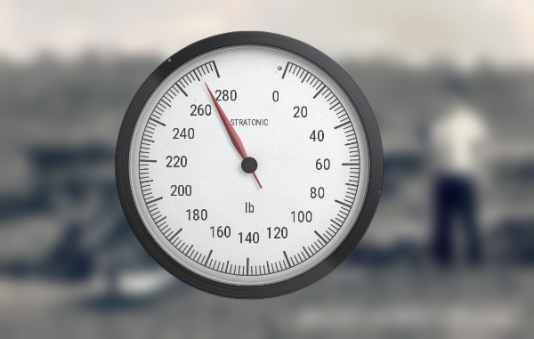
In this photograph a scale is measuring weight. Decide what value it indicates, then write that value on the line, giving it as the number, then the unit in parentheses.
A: 272 (lb)
